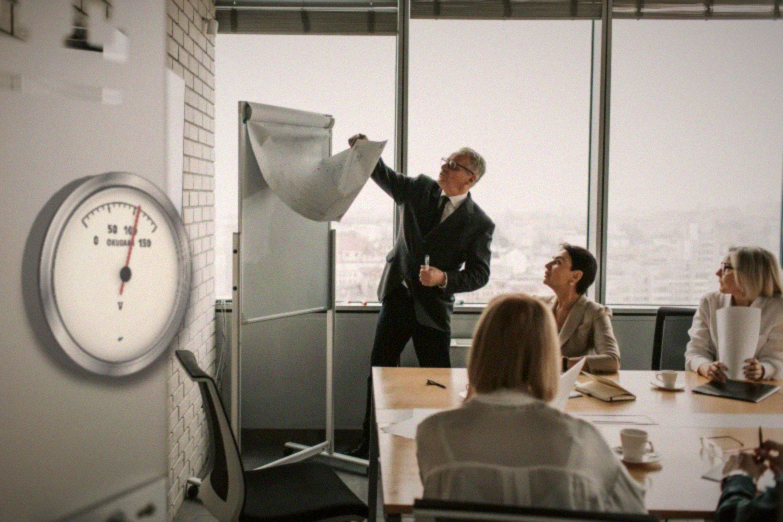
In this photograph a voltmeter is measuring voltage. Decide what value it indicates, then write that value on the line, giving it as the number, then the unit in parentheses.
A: 100 (V)
